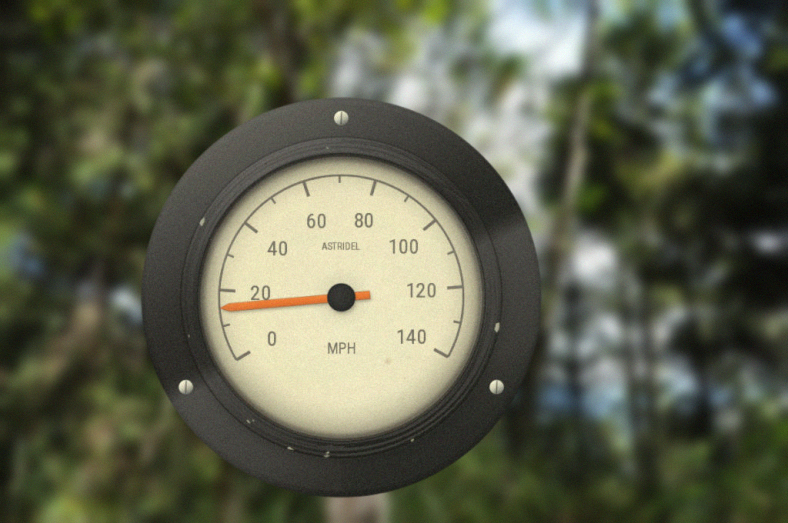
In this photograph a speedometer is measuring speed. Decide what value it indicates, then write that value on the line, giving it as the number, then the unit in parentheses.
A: 15 (mph)
